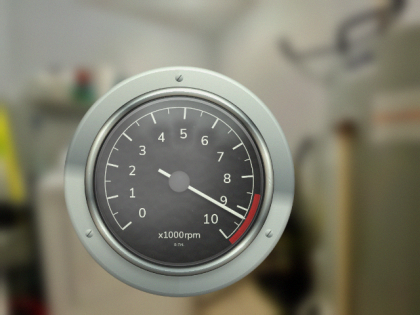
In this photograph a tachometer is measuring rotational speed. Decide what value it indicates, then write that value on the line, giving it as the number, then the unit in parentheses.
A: 9250 (rpm)
